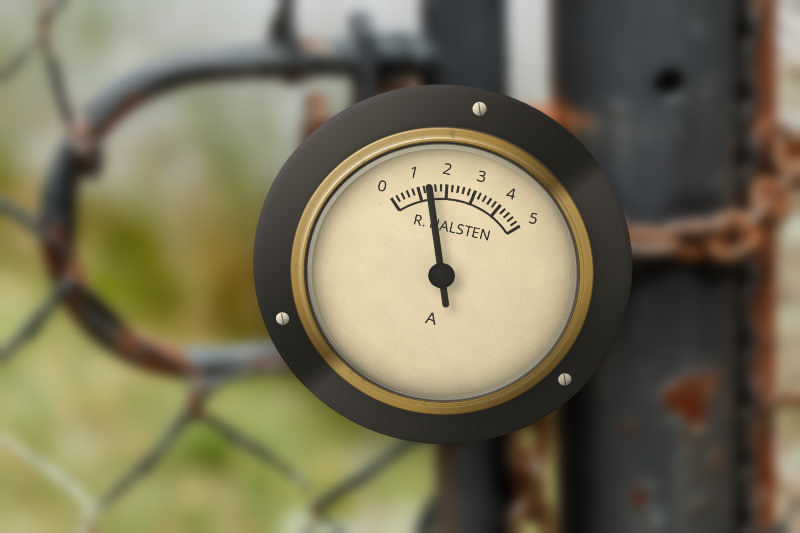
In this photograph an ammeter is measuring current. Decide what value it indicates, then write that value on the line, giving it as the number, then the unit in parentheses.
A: 1.4 (A)
